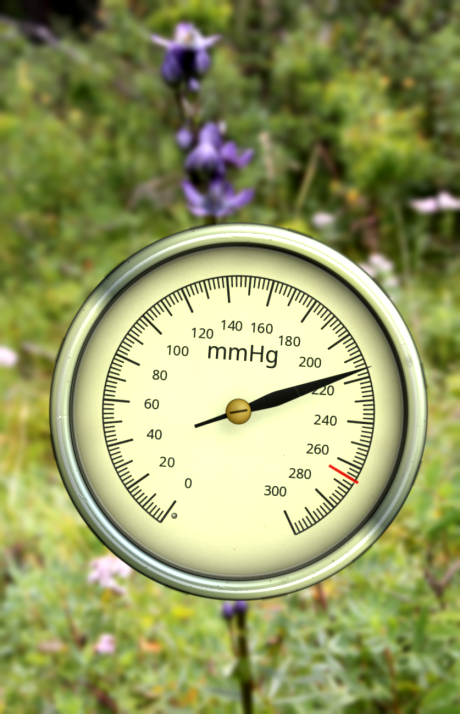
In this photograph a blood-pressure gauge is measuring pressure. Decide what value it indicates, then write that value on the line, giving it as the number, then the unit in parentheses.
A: 216 (mmHg)
